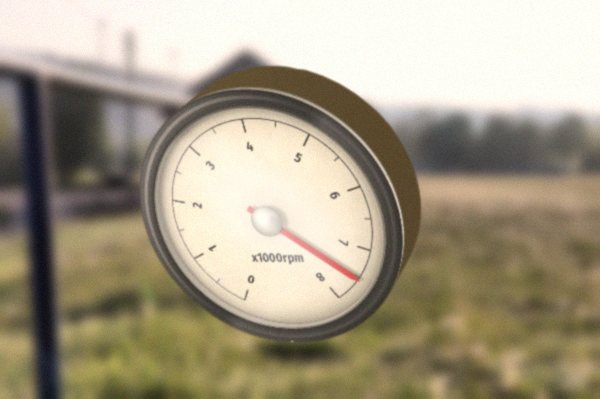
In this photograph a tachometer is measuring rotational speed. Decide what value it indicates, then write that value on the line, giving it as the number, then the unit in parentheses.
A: 7500 (rpm)
